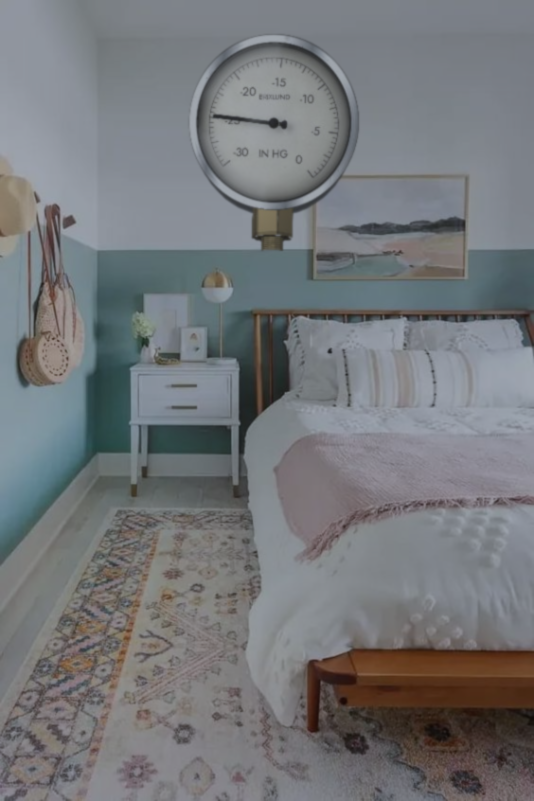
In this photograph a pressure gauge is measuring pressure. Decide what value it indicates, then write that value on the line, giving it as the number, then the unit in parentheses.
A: -25 (inHg)
